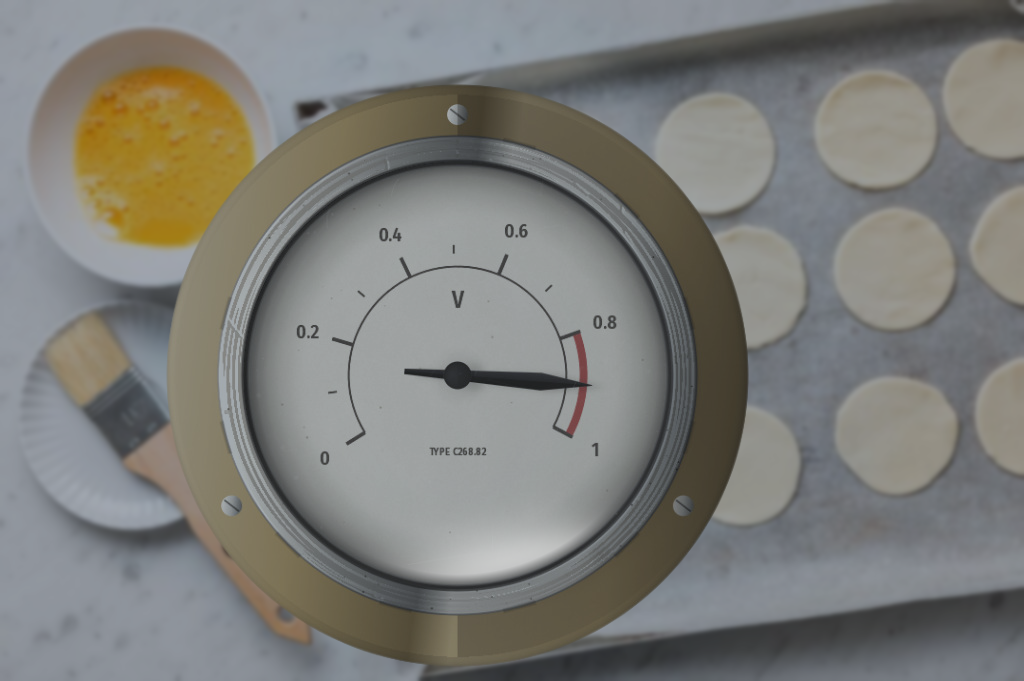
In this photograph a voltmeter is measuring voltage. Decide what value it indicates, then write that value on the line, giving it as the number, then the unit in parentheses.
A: 0.9 (V)
